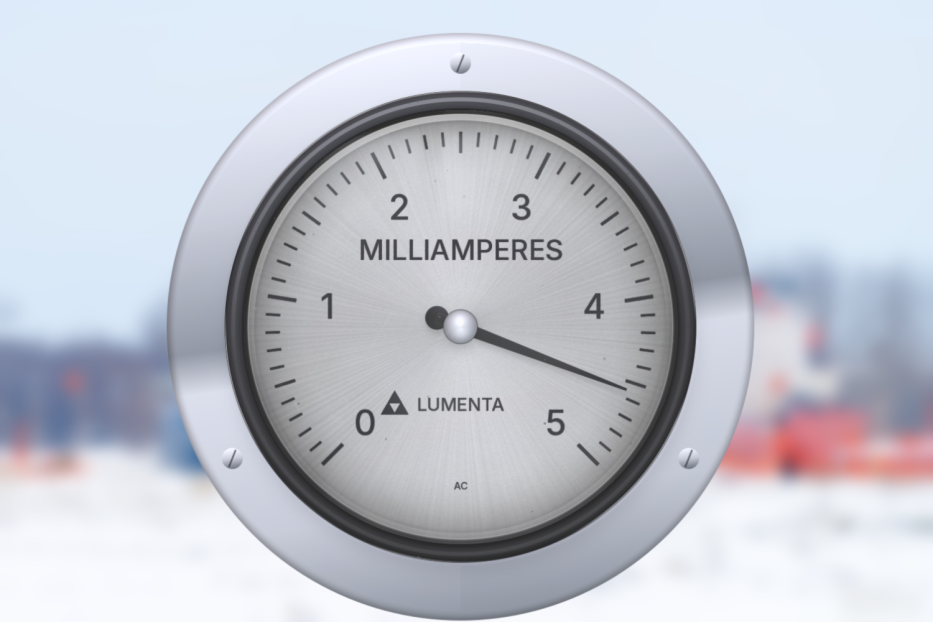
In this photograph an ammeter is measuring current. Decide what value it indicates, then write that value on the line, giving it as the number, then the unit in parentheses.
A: 4.55 (mA)
